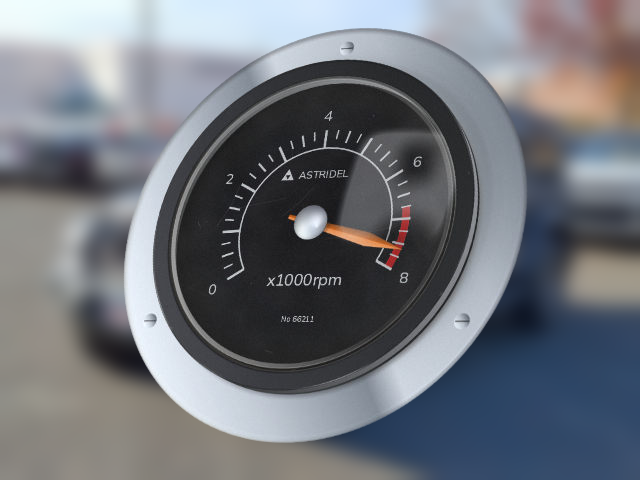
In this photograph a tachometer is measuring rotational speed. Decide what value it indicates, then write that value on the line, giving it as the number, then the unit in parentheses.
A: 7625 (rpm)
